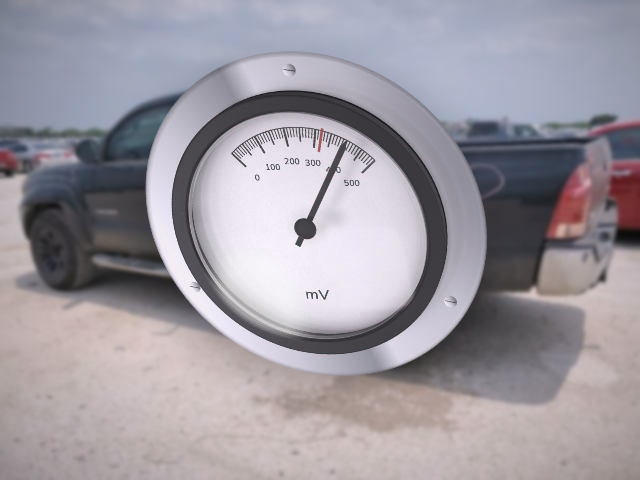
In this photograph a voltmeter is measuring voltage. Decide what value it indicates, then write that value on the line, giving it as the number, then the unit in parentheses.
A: 400 (mV)
